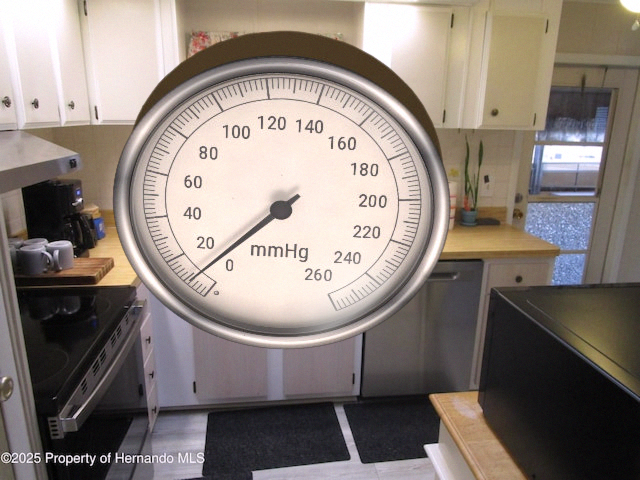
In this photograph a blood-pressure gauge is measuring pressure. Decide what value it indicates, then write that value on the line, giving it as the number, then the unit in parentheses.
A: 10 (mmHg)
